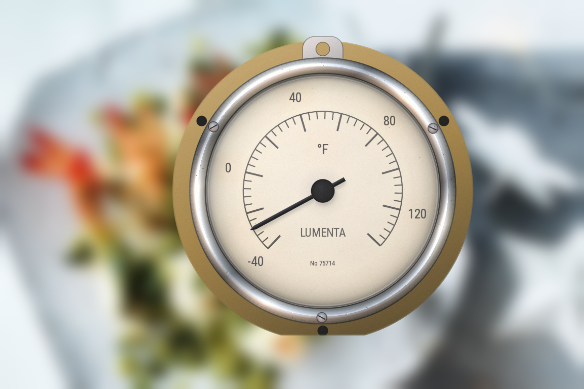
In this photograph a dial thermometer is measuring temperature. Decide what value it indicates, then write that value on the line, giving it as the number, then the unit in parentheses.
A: -28 (°F)
